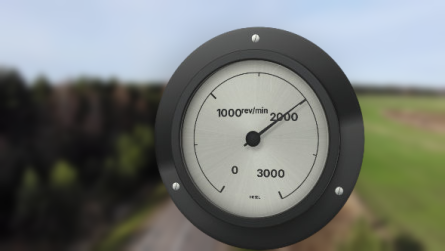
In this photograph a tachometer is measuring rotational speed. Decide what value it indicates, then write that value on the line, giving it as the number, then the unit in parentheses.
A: 2000 (rpm)
